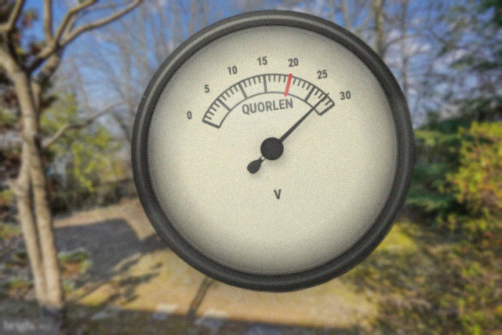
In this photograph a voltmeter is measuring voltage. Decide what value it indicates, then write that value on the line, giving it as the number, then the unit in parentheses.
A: 28 (V)
